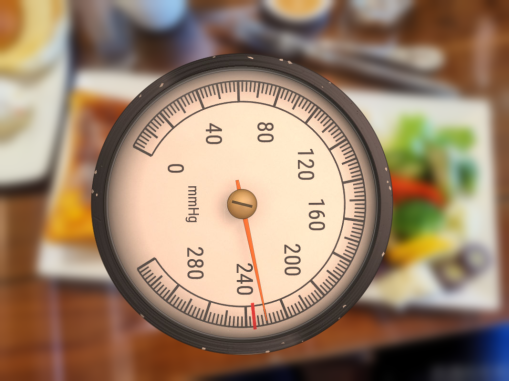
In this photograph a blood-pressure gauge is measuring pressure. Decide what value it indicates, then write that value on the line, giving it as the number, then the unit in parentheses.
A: 230 (mmHg)
